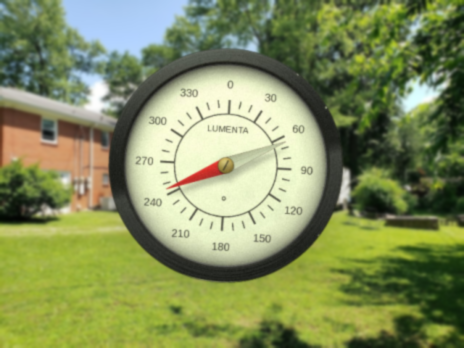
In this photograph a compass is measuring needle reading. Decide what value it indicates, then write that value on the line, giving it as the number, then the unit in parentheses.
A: 245 (°)
